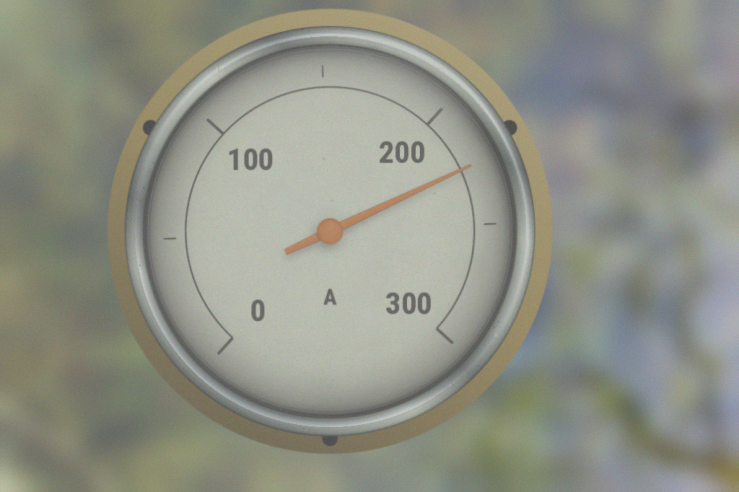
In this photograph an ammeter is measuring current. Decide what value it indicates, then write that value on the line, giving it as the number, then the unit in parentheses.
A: 225 (A)
